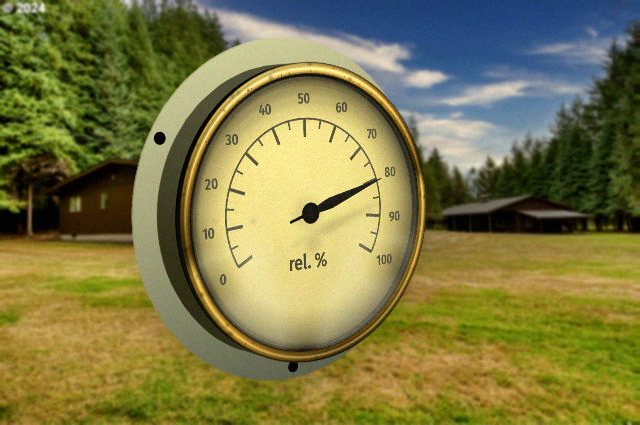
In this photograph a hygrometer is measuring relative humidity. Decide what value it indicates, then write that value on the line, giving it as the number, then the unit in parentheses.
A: 80 (%)
